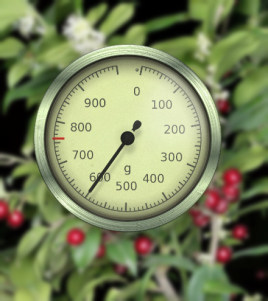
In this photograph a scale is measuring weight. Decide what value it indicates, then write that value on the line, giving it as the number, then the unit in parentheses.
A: 600 (g)
